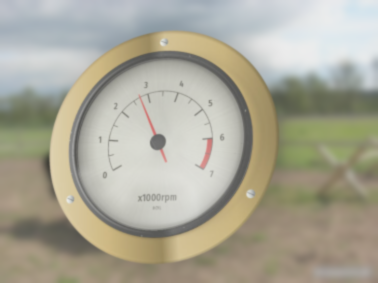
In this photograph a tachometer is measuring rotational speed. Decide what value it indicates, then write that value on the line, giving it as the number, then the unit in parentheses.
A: 2750 (rpm)
